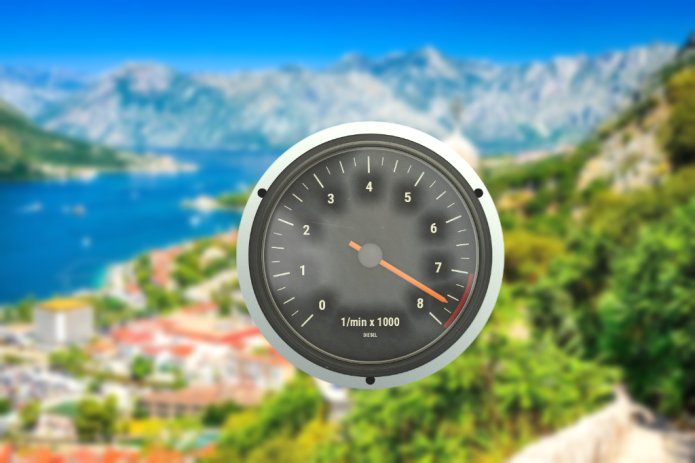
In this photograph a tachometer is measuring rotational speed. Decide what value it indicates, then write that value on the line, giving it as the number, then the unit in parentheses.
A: 7625 (rpm)
